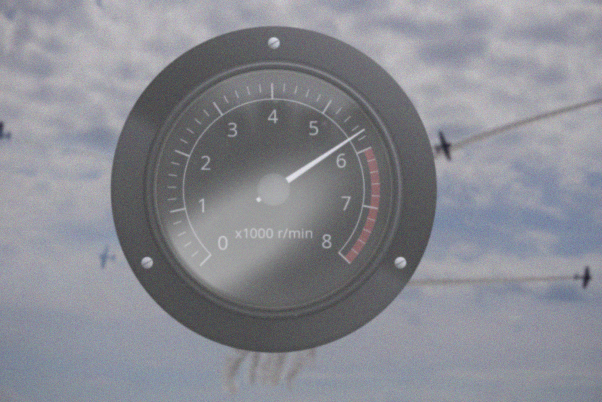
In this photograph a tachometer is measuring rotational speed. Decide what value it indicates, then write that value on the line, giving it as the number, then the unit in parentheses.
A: 5700 (rpm)
